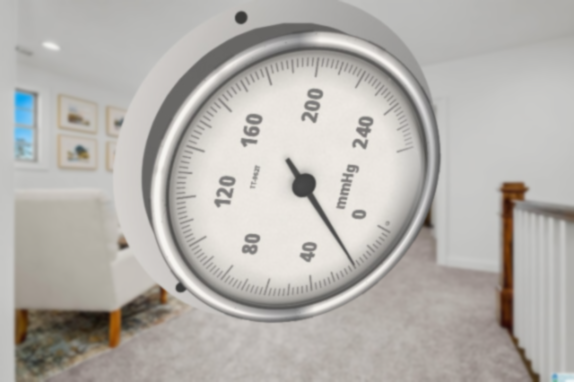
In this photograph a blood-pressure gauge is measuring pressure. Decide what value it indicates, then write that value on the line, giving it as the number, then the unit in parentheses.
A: 20 (mmHg)
